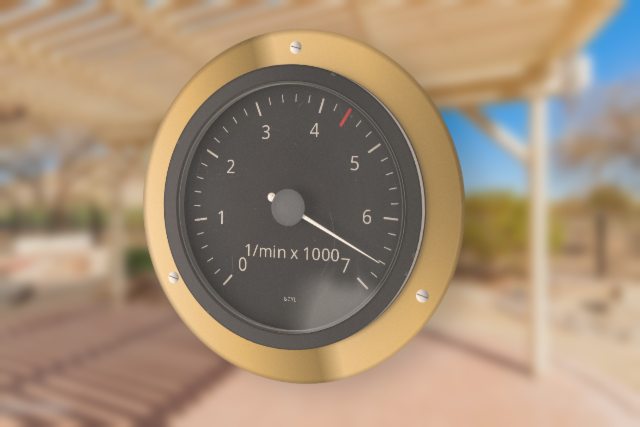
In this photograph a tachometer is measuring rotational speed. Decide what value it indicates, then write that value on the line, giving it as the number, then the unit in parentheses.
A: 6600 (rpm)
